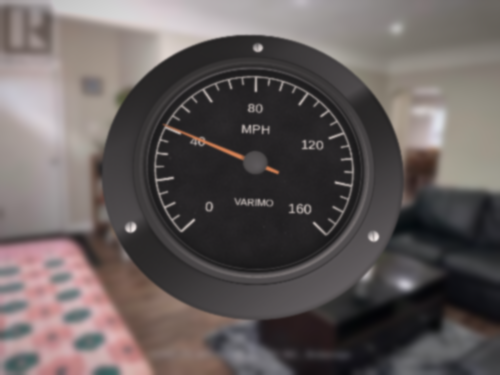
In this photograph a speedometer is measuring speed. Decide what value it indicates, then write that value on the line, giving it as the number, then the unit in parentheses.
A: 40 (mph)
